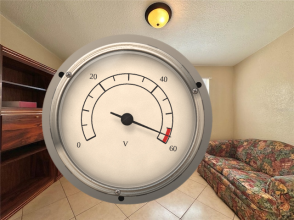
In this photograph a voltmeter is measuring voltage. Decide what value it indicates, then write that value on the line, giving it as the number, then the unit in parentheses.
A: 57.5 (V)
